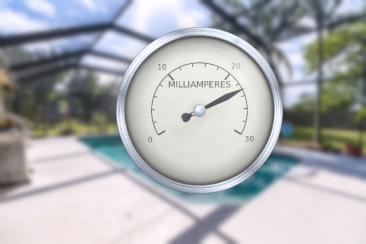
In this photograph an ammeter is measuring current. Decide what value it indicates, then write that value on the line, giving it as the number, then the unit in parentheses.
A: 23 (mA)
